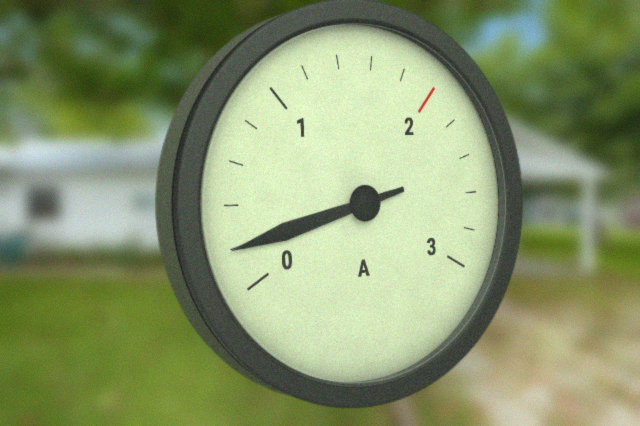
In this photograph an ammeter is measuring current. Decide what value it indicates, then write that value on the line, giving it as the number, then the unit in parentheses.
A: 0.2 (A)
